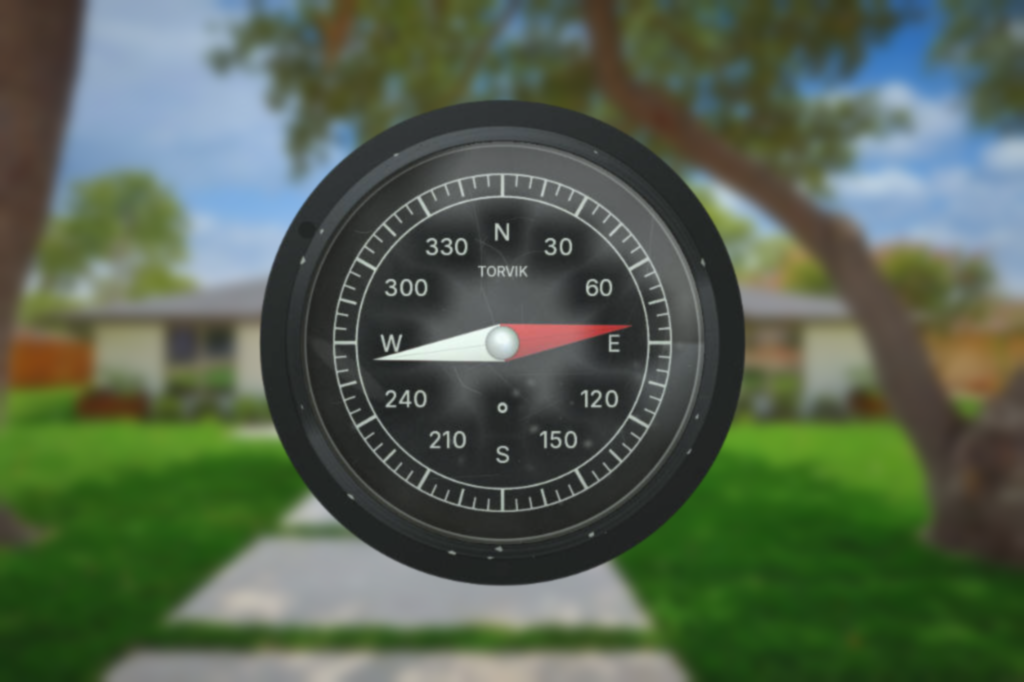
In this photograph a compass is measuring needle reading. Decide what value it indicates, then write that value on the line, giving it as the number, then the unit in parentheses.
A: 82.5 (°)
